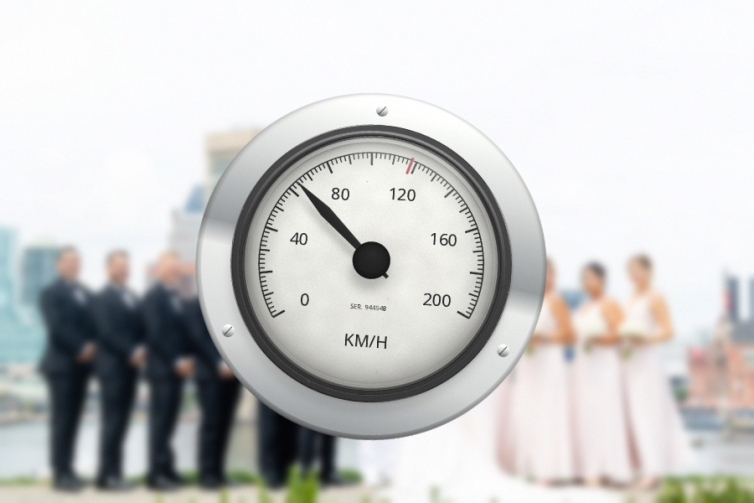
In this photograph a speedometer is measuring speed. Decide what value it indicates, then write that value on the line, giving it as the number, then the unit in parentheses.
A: 64 (km/h)
